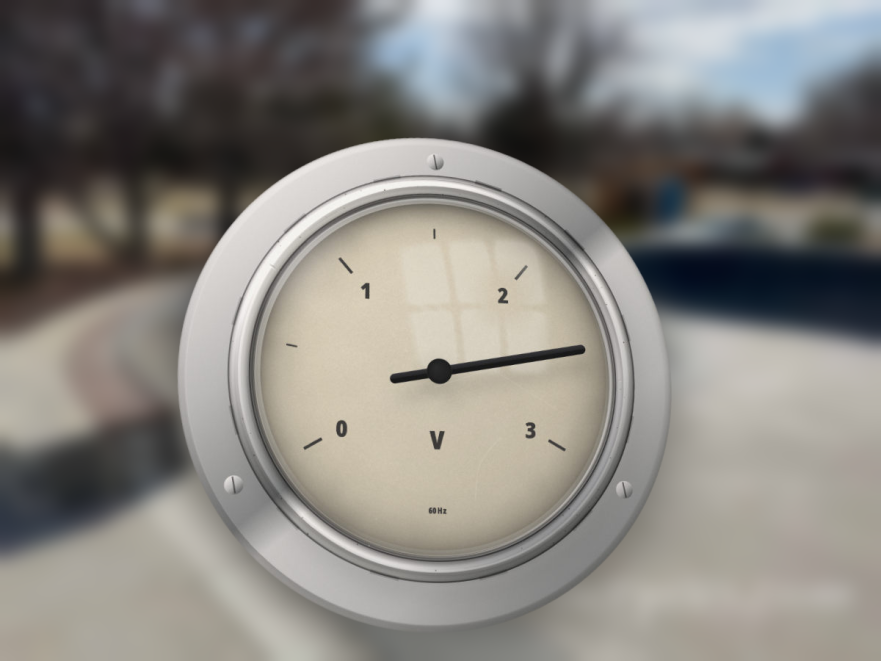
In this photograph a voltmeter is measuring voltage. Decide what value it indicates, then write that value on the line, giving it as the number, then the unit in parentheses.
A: 2.5 (V)
